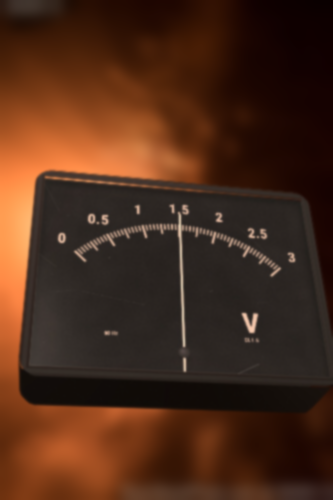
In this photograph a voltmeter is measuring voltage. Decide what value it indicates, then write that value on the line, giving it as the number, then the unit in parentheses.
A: 1.5 (V)
